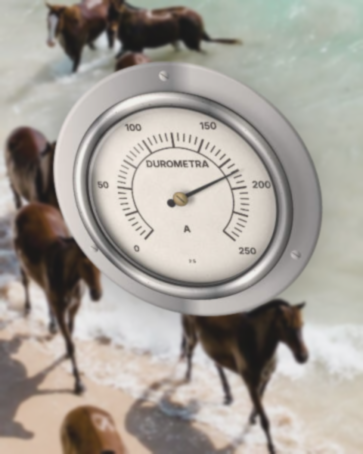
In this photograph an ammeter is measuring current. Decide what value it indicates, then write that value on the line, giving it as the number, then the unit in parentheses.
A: 185 (A)
